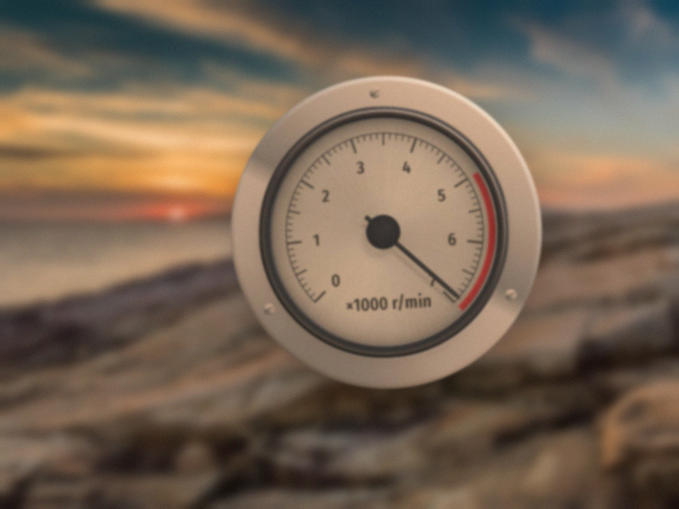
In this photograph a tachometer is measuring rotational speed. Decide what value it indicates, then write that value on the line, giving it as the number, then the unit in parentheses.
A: 6900 (rpm)
